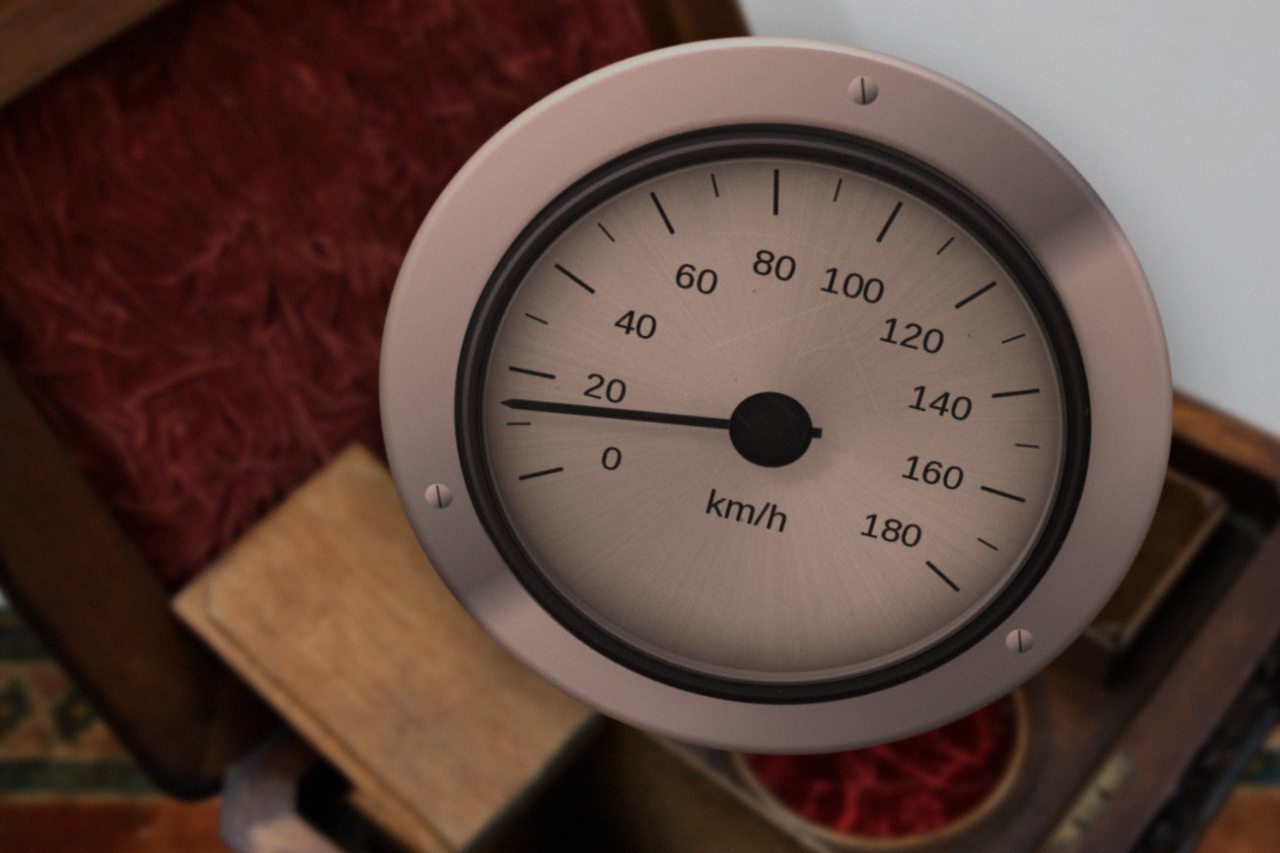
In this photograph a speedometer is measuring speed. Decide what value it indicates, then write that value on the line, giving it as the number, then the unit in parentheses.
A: 15 (km/h)
